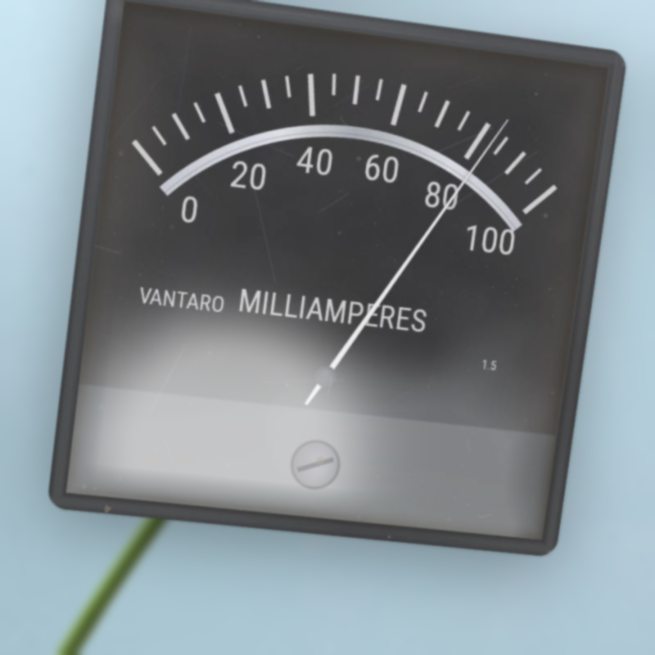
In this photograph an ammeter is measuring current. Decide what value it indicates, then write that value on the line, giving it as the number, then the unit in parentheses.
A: 82.5 (mA)
